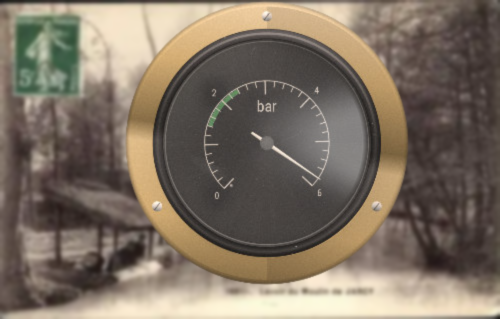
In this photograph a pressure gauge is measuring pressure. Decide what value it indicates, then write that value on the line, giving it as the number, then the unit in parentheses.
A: 5.8 (bar)
